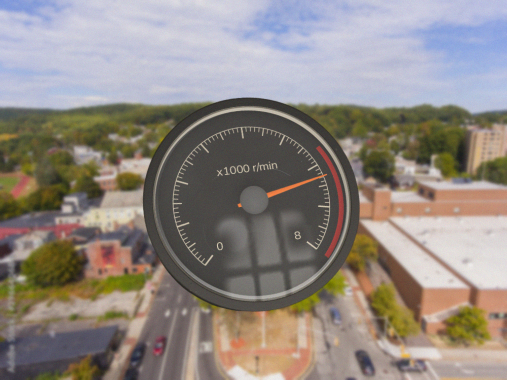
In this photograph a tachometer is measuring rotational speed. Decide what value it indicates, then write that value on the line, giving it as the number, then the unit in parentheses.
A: 6300 (rpm)
